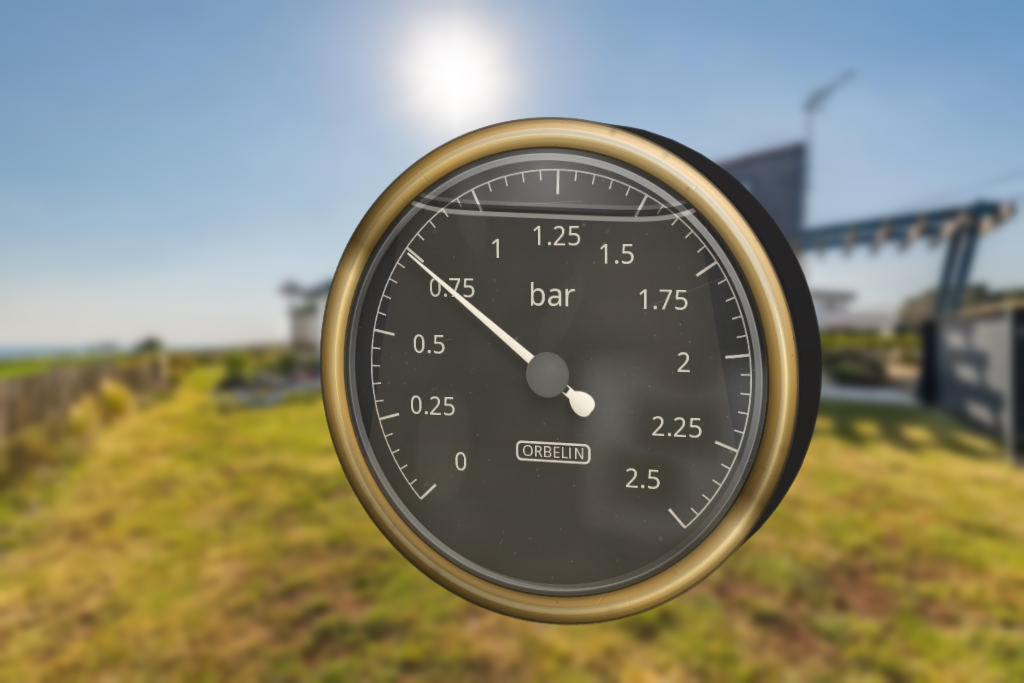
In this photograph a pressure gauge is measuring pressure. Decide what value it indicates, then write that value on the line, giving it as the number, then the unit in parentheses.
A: 0.75 (bar)
